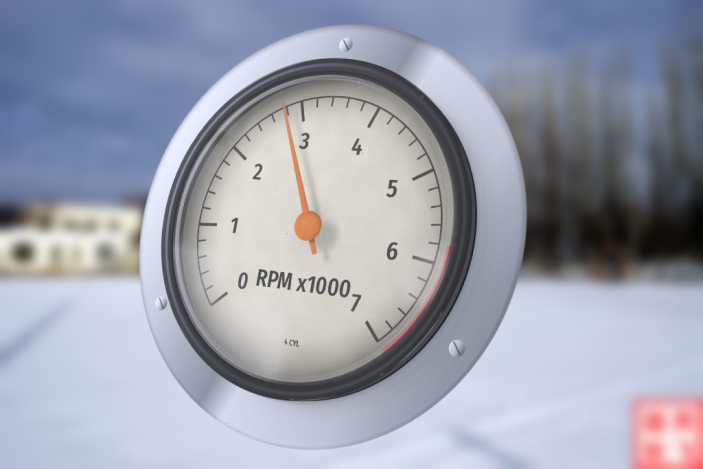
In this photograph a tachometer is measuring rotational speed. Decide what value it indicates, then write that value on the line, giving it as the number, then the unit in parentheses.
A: 2800 (rpm)
